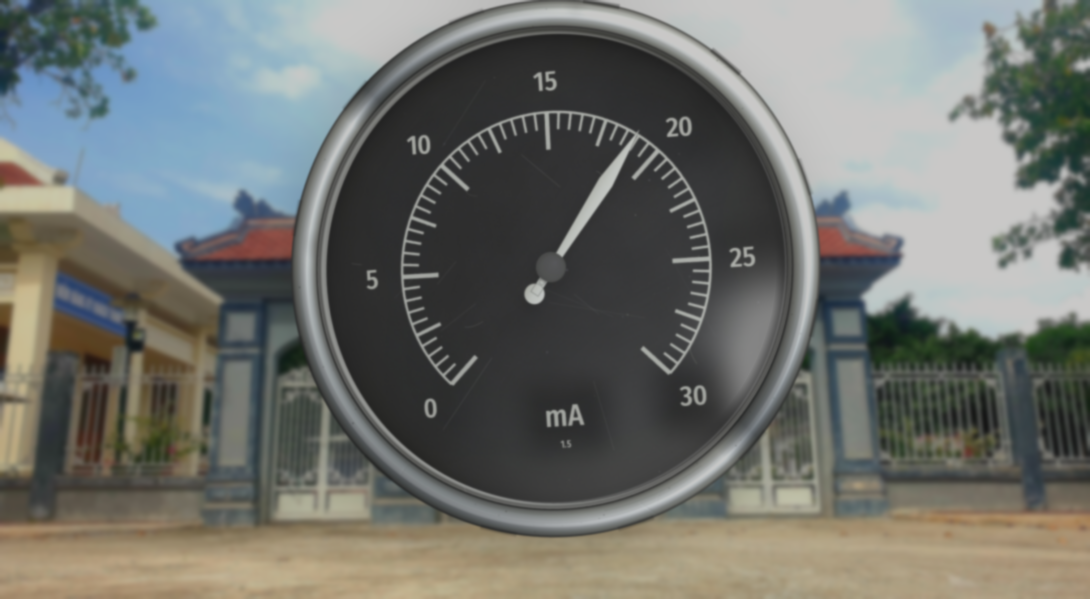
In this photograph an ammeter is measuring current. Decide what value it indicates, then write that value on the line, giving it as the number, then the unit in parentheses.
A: 19 (mA)
